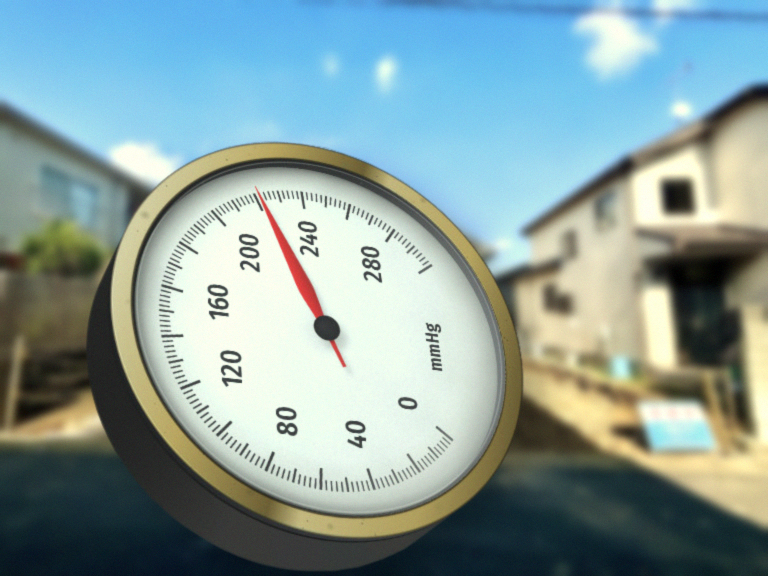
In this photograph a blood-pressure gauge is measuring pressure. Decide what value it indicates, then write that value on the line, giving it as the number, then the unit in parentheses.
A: 220 (mmHg)
